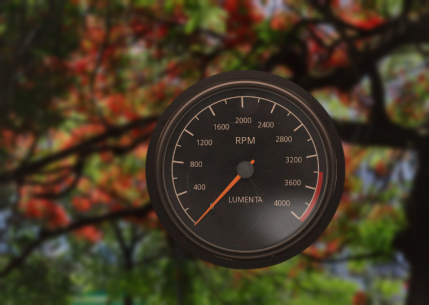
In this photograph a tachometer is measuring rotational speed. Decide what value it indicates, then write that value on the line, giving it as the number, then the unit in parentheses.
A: 0 (rpm)
